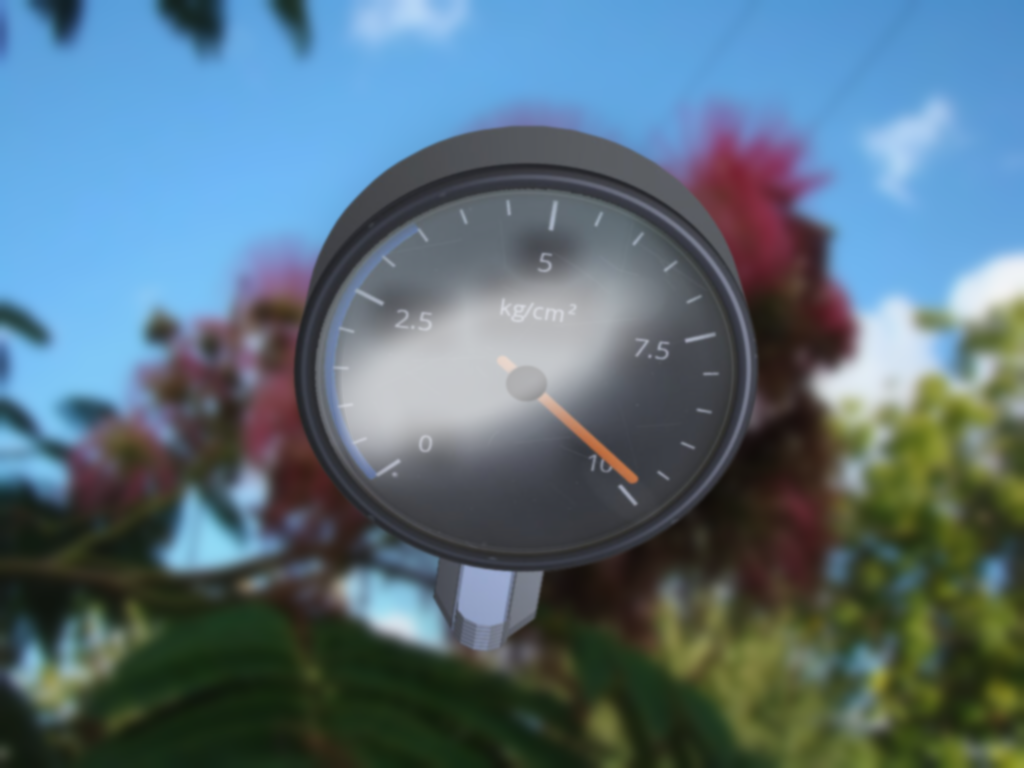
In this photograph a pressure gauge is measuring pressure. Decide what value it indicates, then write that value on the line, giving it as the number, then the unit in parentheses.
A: 9.75 (kg/cm²)
